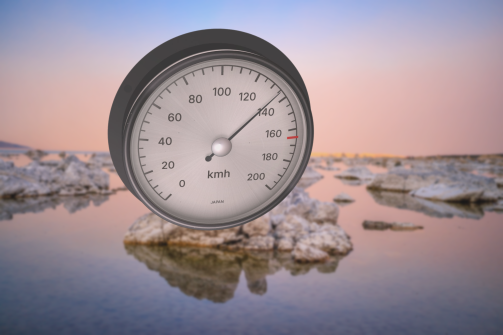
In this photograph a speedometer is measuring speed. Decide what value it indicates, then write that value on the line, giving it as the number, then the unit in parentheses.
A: 135 (km/h)
